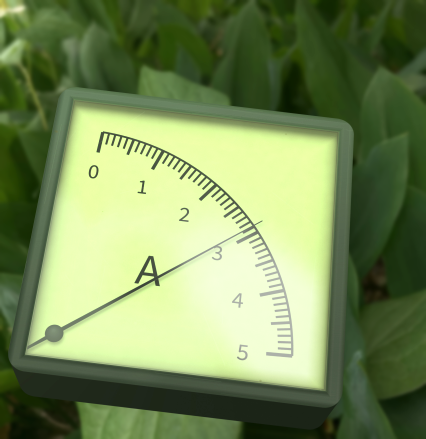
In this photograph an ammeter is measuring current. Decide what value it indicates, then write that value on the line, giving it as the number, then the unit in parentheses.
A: 2.9 (A)
